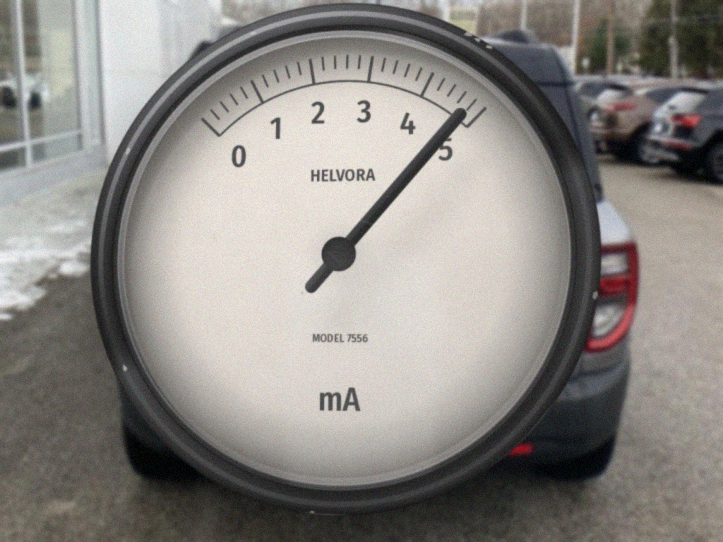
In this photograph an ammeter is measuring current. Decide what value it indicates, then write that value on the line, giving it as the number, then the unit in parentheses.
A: 4.8 (mA)
